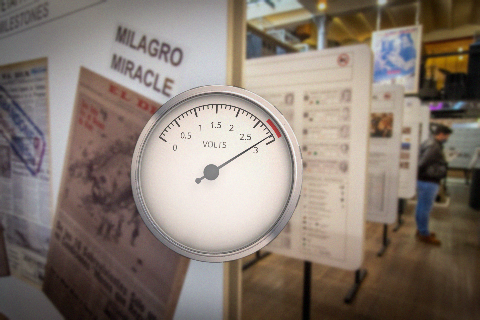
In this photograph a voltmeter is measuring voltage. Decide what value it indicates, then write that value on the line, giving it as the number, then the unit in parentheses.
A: 2.9 (V)
